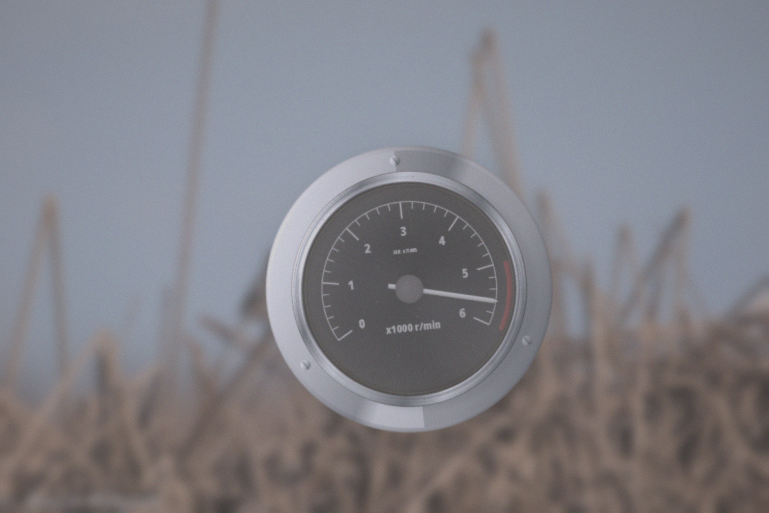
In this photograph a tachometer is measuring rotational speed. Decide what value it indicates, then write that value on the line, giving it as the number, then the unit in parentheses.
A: 5600 (rpm)
